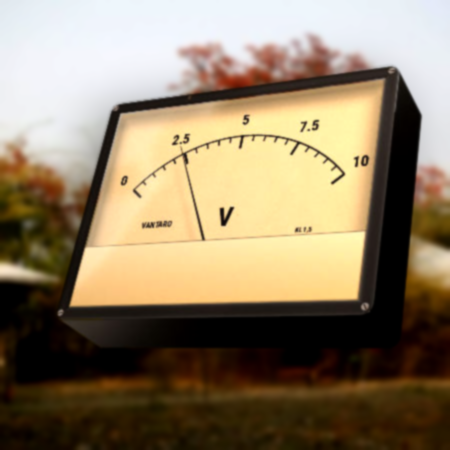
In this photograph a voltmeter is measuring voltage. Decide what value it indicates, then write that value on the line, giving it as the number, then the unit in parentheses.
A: 2.5 (V)
